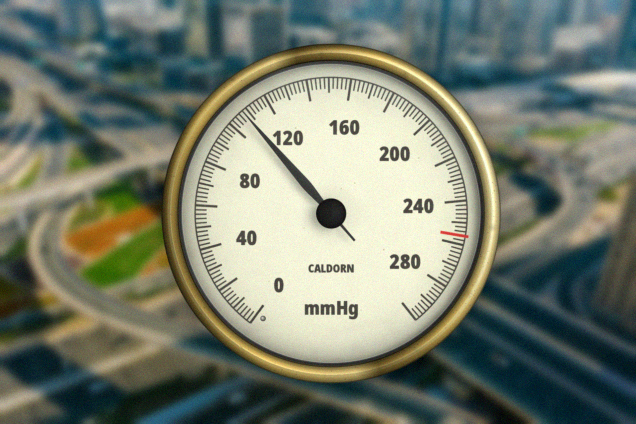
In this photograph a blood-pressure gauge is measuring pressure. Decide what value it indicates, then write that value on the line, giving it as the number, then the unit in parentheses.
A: 108 (mmHg)
